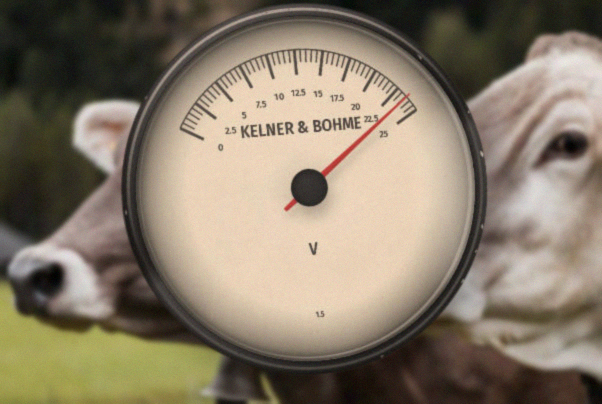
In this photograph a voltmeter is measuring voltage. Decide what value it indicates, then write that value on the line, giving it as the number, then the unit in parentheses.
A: 23.5 (V)
